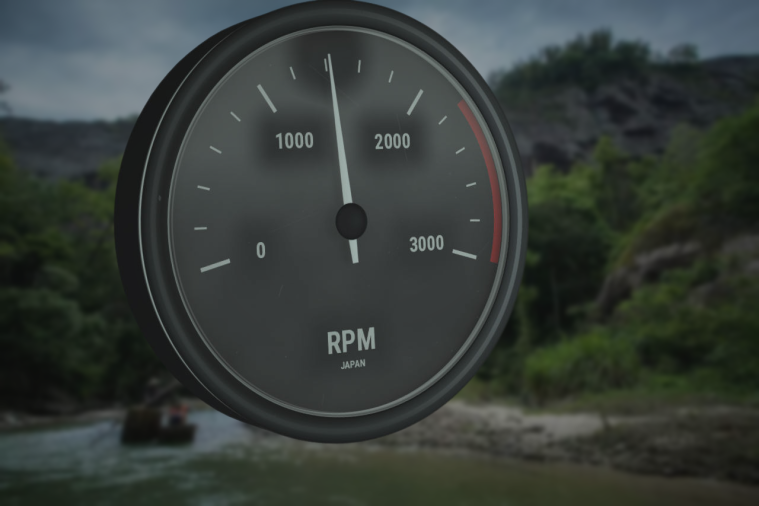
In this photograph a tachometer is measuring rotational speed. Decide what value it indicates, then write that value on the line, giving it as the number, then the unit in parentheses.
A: 1400 (rpm)
